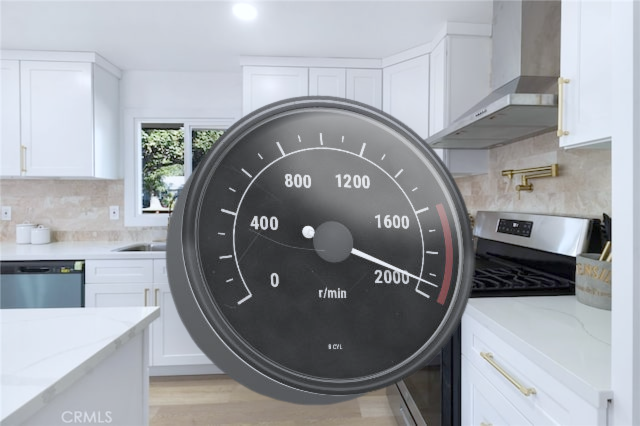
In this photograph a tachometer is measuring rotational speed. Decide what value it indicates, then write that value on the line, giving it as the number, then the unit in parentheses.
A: 1950 (rpm)
